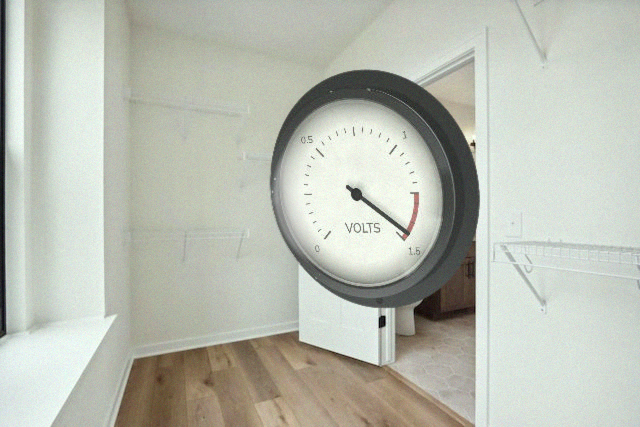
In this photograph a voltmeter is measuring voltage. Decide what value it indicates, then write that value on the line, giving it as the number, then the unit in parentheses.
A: 1.45 (V)
